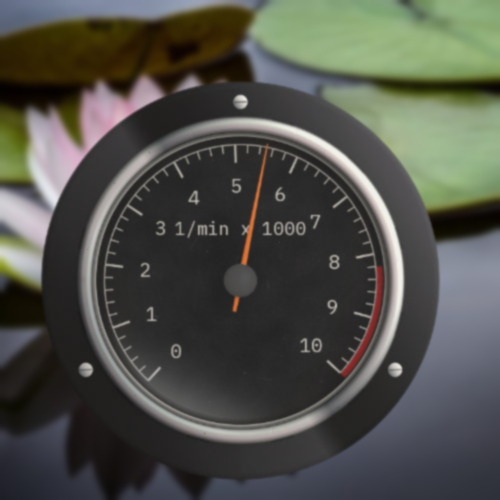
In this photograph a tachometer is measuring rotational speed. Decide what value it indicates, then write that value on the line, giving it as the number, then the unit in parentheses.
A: 5500 (rpm)
